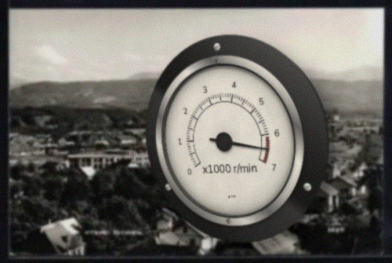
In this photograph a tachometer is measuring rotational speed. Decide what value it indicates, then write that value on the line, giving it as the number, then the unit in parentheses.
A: 6500 (rpm)
